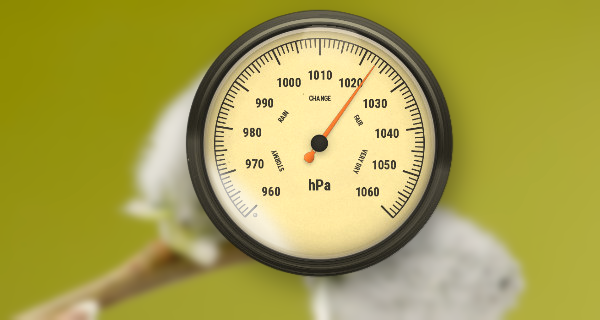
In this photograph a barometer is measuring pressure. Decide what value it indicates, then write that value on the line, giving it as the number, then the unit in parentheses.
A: 1023 (hPa)
